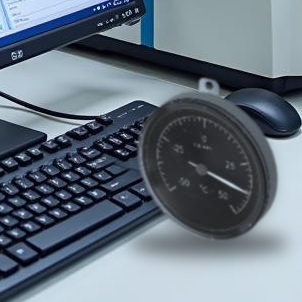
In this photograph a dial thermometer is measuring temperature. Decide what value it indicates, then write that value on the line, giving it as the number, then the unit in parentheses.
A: 37.5 (°C)
